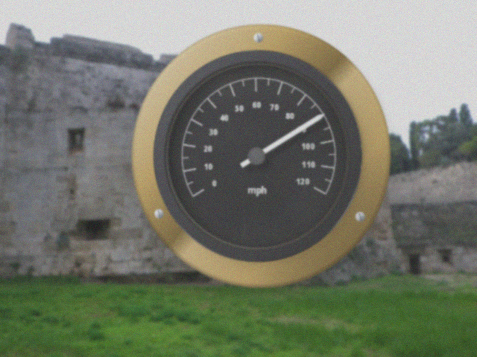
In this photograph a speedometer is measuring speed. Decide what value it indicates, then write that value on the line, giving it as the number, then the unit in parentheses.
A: 90 (mph)
